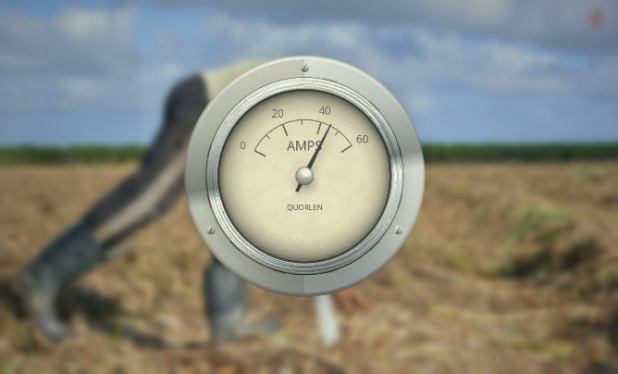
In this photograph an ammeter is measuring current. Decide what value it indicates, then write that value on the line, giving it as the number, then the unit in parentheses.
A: 45 (A)
